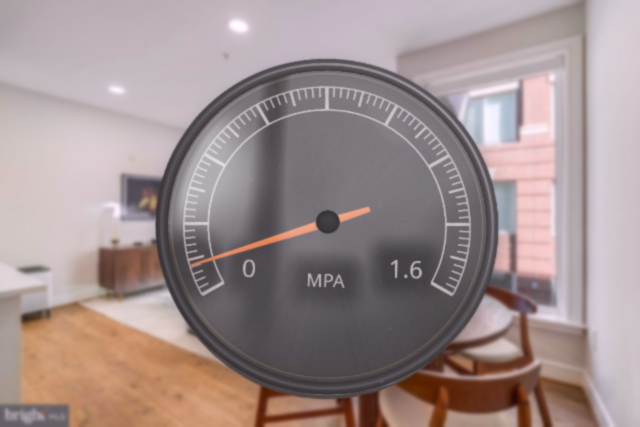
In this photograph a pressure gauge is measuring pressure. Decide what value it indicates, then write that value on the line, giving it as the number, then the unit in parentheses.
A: 0.08 (MPa)
